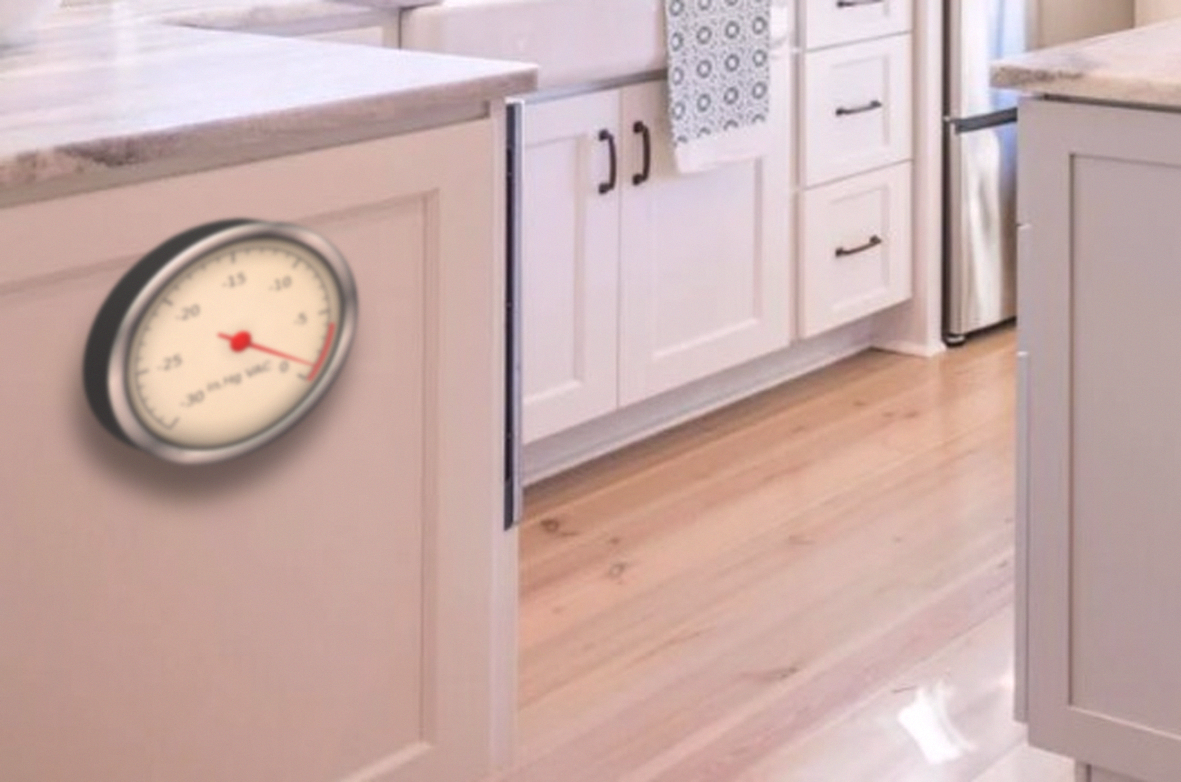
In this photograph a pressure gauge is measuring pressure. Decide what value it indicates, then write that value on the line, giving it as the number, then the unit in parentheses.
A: -1 (inHg)
